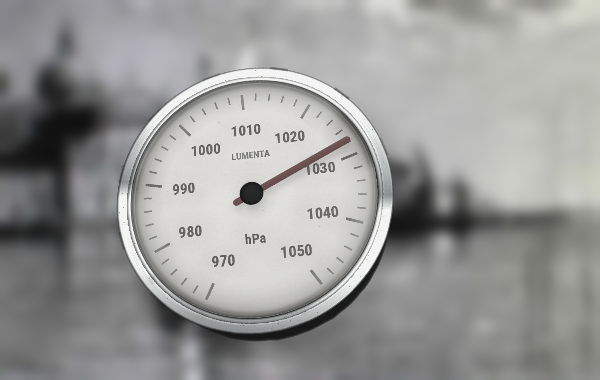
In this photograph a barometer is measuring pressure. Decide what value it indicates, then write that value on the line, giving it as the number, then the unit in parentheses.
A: 1028 (hPa)
